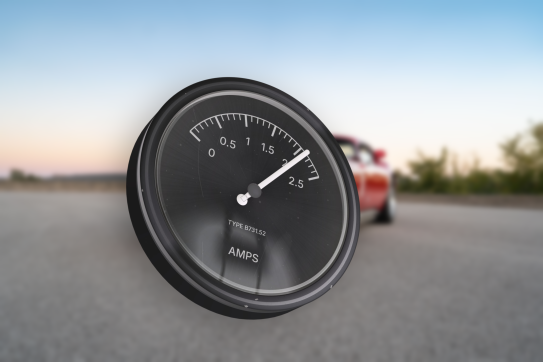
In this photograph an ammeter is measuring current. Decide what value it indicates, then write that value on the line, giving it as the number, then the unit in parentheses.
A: 2.1 (A)
